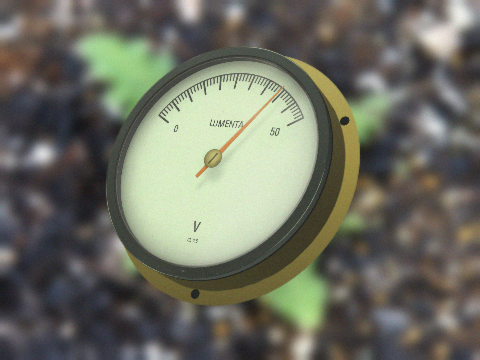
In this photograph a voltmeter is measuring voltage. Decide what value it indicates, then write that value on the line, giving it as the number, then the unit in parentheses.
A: 40 (V)
